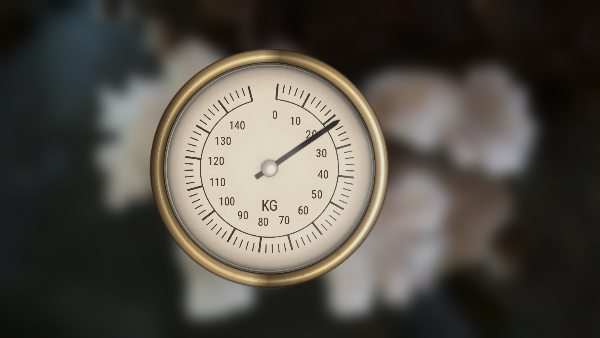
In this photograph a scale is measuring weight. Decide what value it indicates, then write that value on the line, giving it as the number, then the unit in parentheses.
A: 22 (kg)
